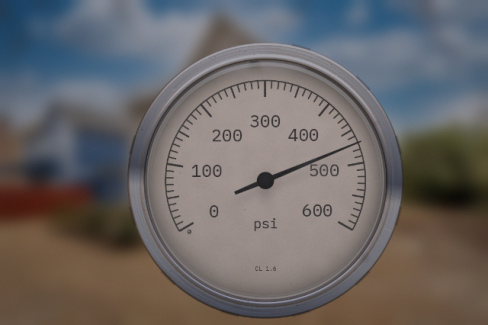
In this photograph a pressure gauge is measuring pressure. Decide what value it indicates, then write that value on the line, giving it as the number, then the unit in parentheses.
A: 470 (psi)
